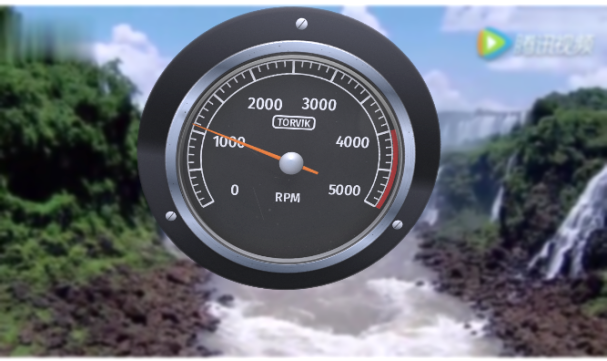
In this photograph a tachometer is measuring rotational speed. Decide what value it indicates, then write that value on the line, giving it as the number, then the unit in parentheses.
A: 1100 (rpm)
